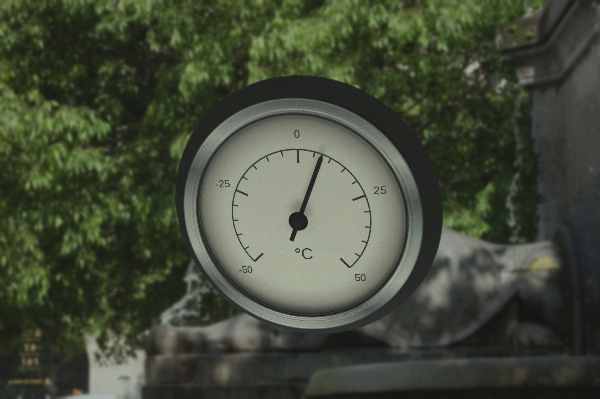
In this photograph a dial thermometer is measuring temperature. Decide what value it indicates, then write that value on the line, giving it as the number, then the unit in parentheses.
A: 7.5 (°C)
